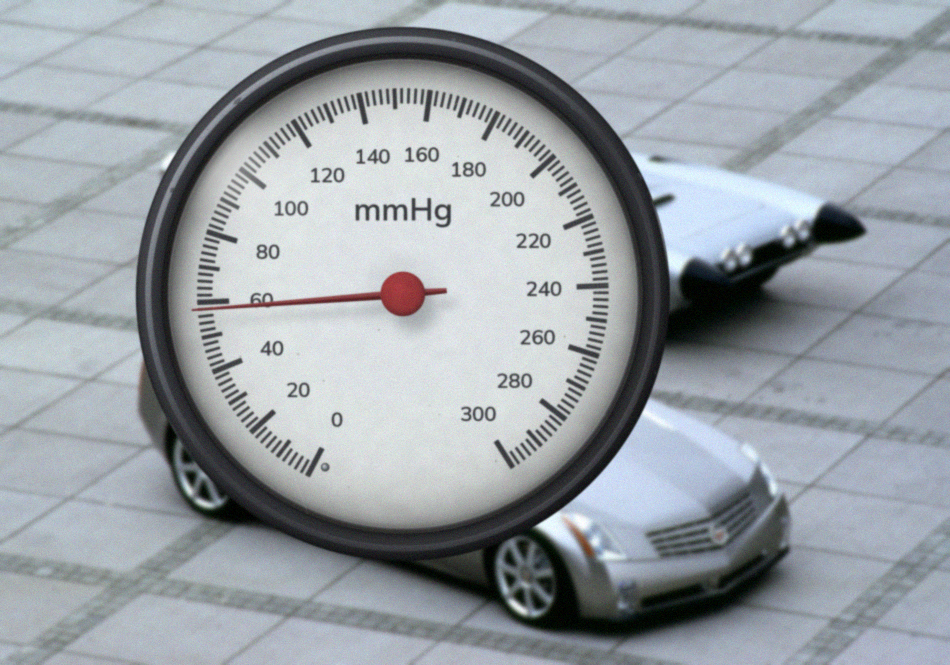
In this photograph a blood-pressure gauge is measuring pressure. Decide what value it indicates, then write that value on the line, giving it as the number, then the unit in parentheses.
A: 58 (mmHg)
